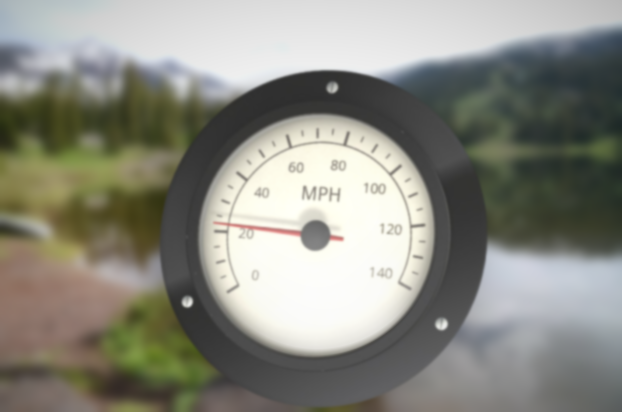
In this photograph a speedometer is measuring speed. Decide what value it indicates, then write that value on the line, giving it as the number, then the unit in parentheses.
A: 22.5 (mph)
